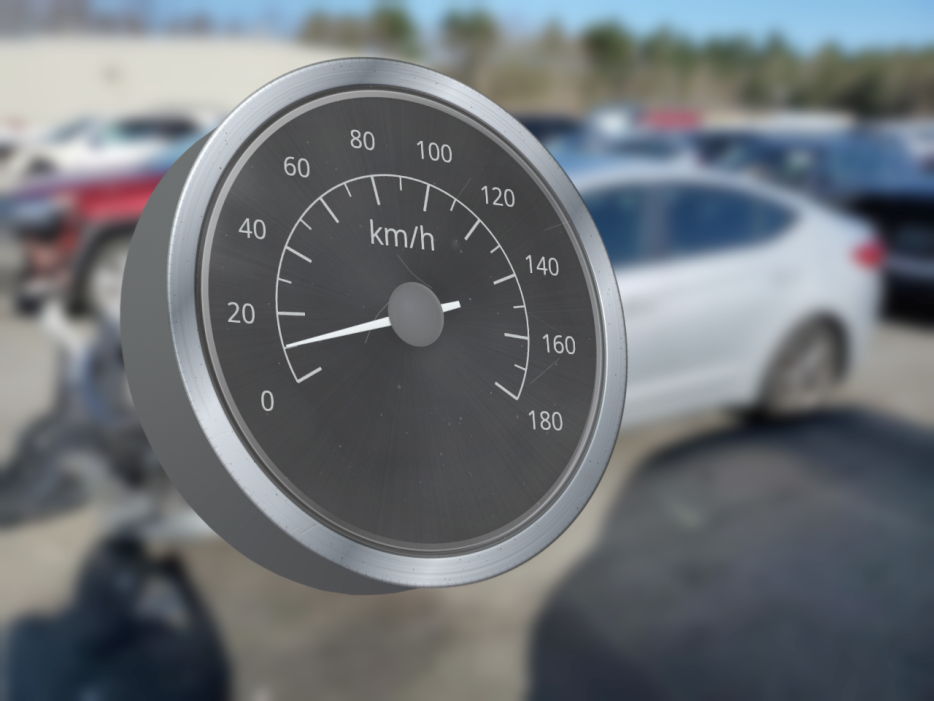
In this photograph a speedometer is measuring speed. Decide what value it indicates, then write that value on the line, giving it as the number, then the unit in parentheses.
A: 10 (km/h)
